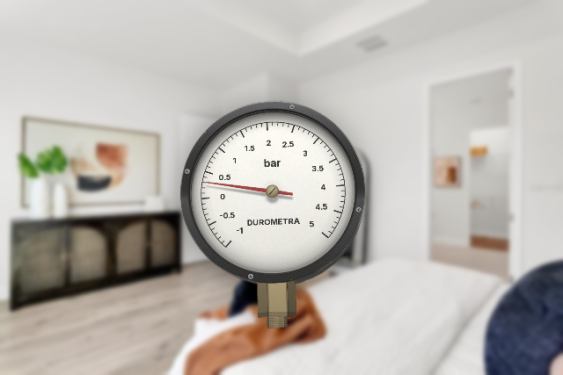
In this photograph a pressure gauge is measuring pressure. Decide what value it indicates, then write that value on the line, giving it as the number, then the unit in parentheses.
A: 0.3 (bar)
